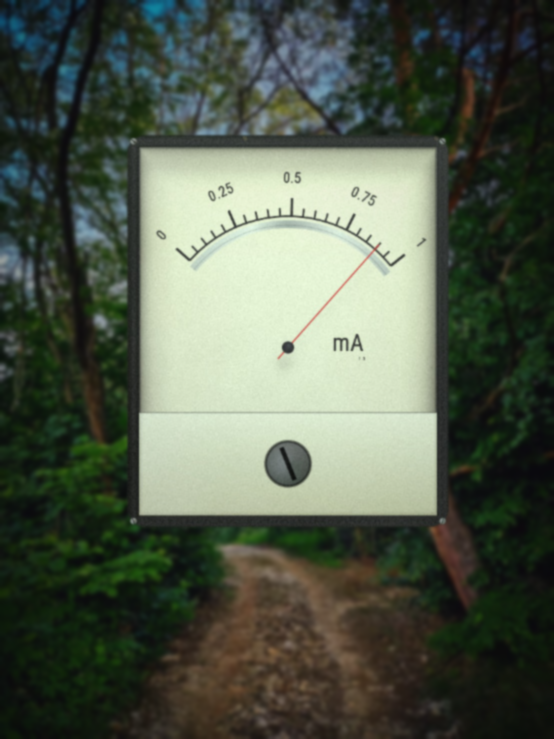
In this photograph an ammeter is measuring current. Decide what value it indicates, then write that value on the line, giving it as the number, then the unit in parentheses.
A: 0.9 (mA)
